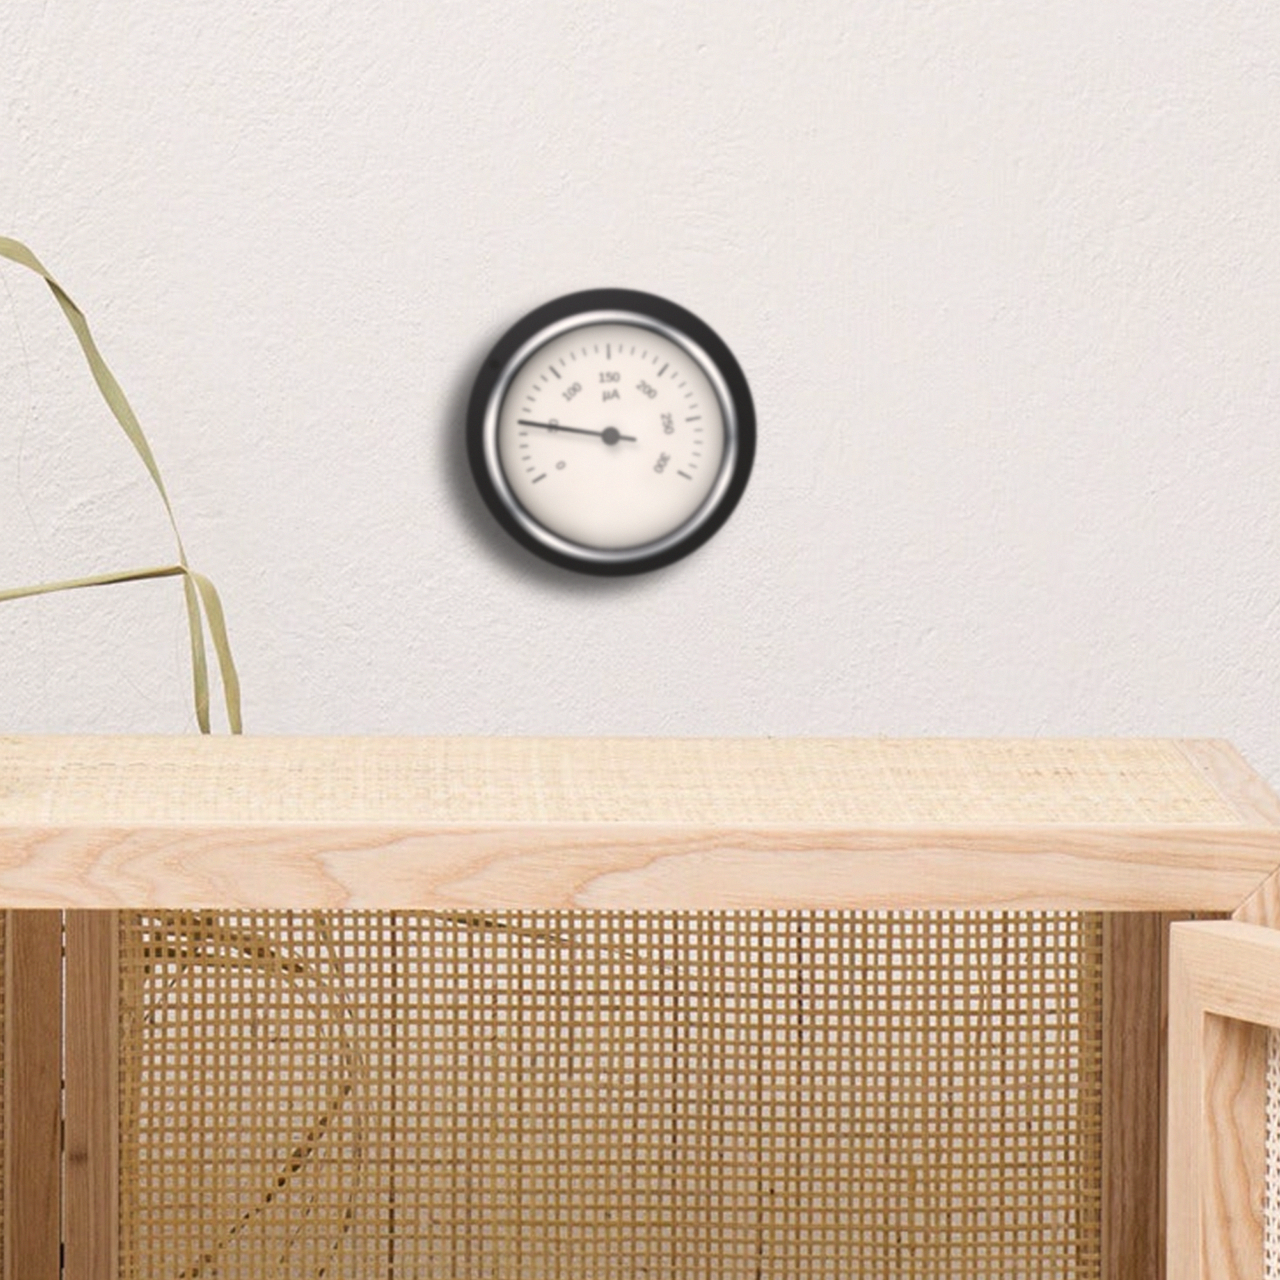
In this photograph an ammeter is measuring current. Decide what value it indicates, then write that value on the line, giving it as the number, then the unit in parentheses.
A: 50 (µA)
